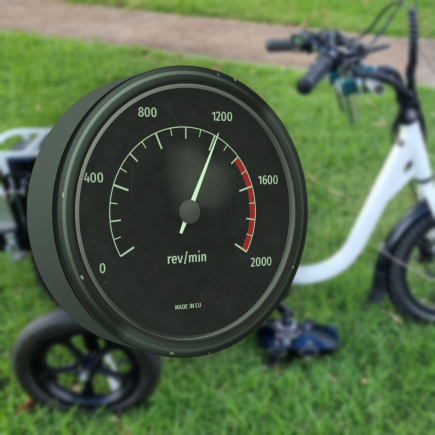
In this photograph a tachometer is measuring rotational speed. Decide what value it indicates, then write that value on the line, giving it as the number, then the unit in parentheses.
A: 1200 (rpm)
